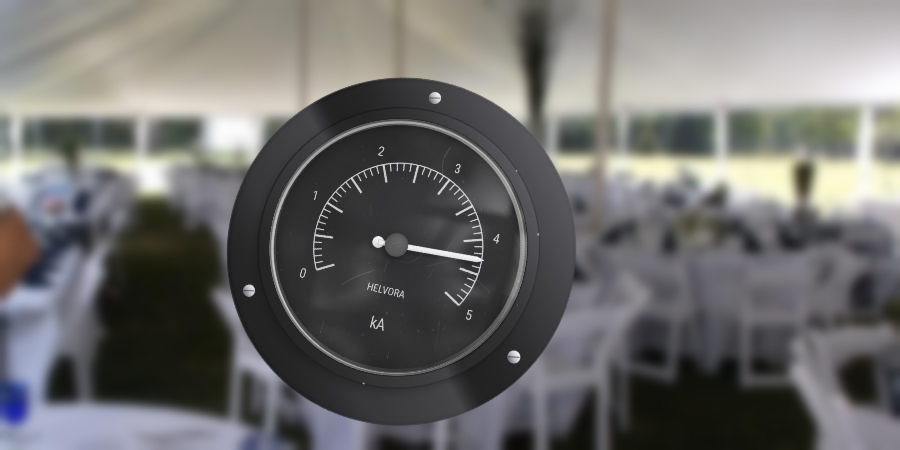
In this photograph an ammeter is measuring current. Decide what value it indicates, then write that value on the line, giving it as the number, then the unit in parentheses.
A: 4.3 (kA)
